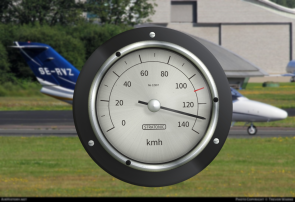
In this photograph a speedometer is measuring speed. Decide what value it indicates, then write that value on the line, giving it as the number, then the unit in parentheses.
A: 130 (km/h)
